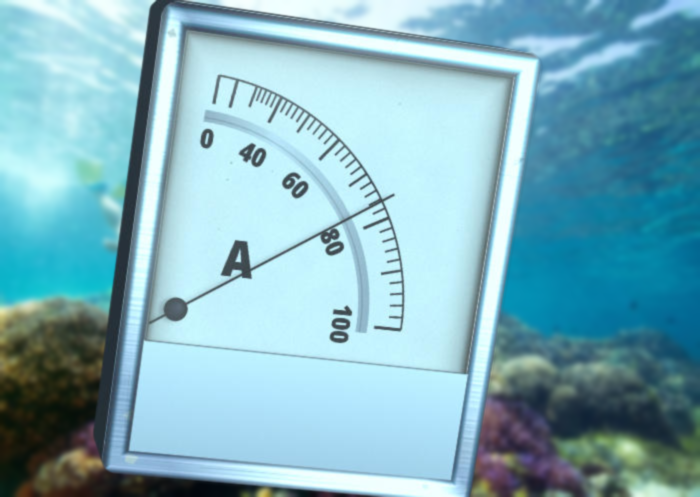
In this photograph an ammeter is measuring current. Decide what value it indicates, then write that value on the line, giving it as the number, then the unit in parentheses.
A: 76 (A)
